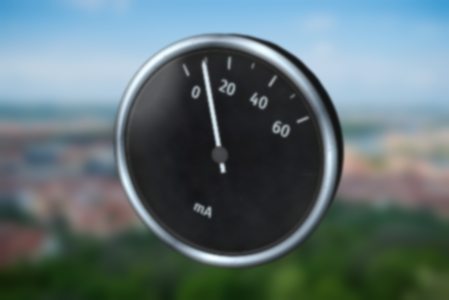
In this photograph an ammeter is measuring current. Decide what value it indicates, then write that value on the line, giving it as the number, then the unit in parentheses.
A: 10 (mA)
